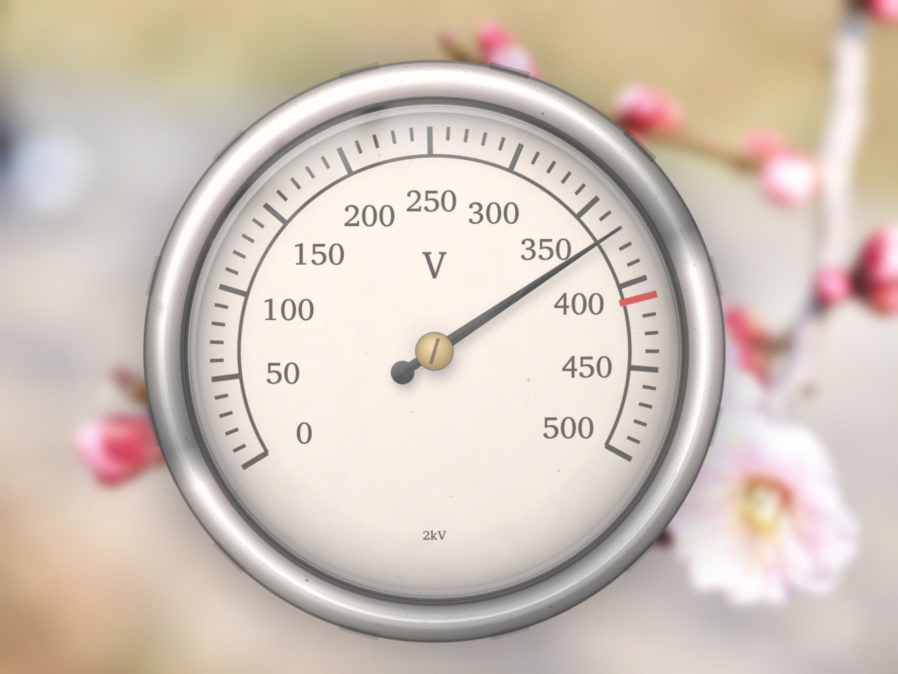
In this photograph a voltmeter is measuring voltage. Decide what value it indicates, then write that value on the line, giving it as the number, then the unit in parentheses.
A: 370 (V)
